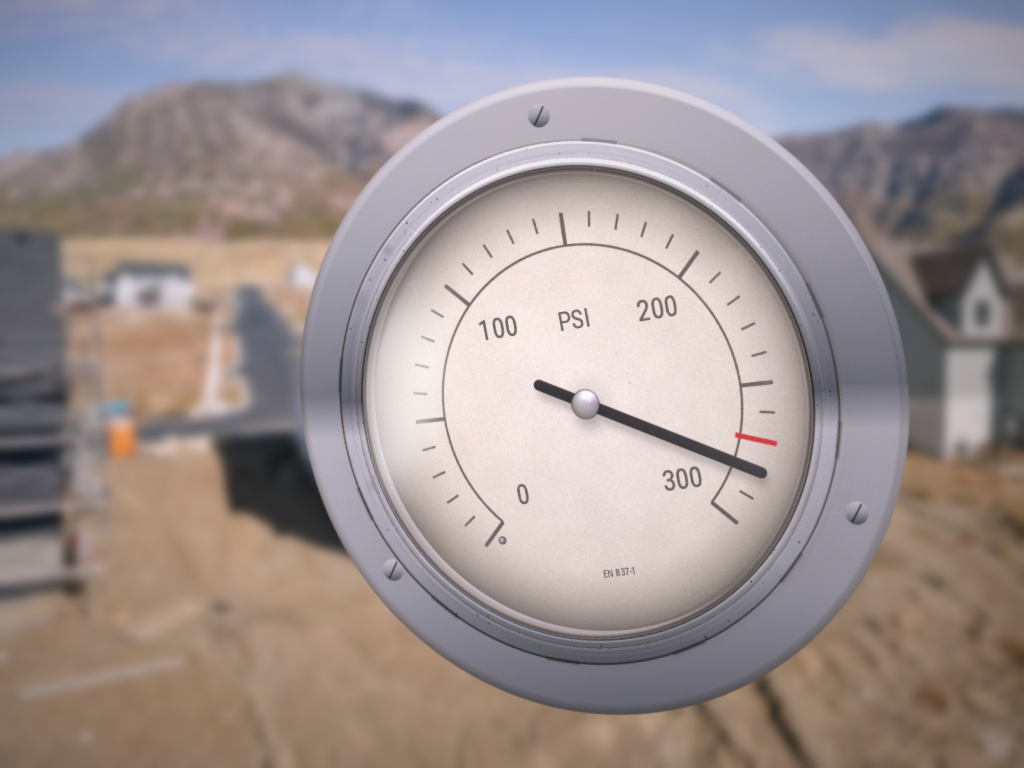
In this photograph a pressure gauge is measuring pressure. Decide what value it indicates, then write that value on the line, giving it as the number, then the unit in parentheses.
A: 280 (psi)
